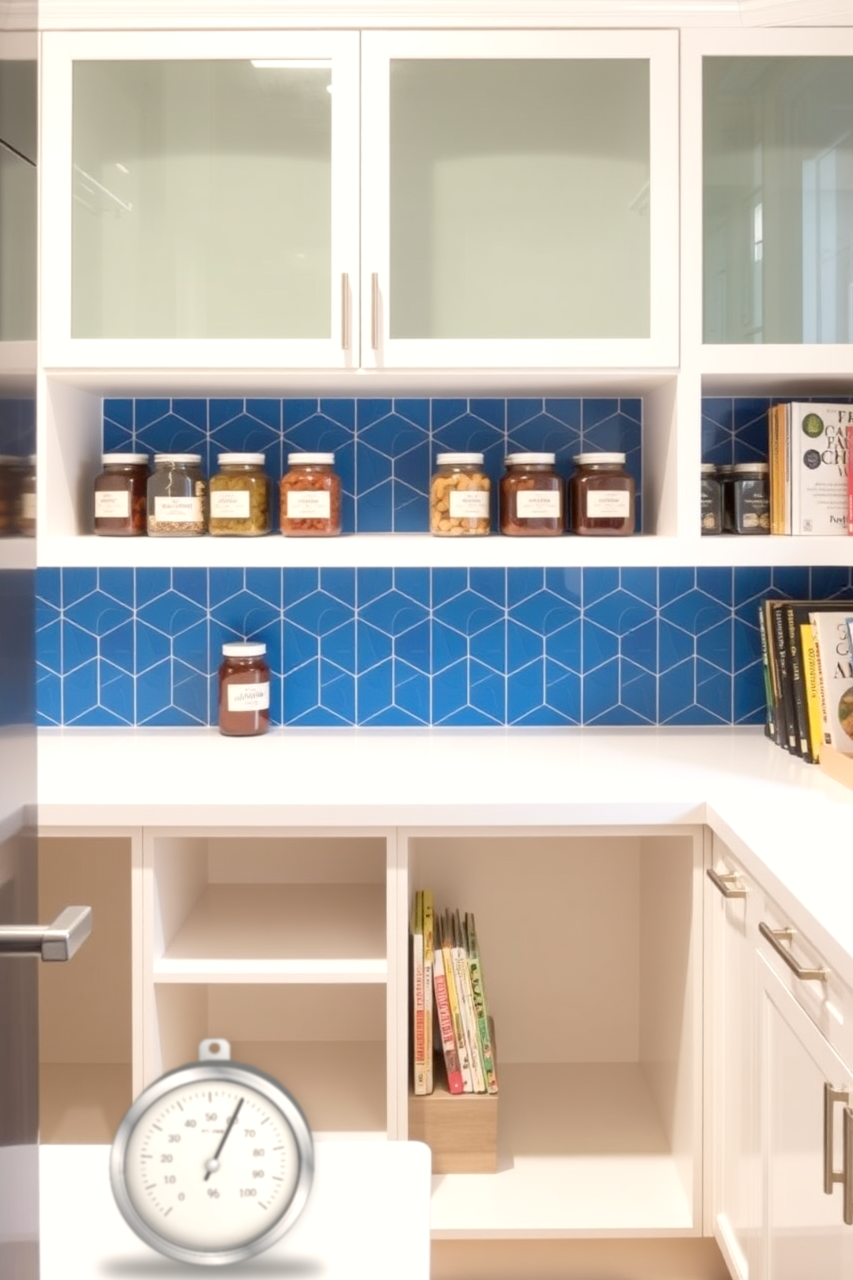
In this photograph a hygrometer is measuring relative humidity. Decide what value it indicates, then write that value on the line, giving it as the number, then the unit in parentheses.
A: 60 (%)
